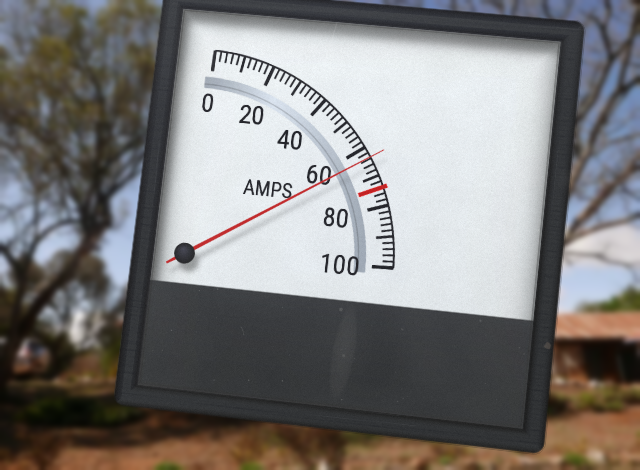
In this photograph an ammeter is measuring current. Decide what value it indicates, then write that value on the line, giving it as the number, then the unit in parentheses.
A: 64 (A)
